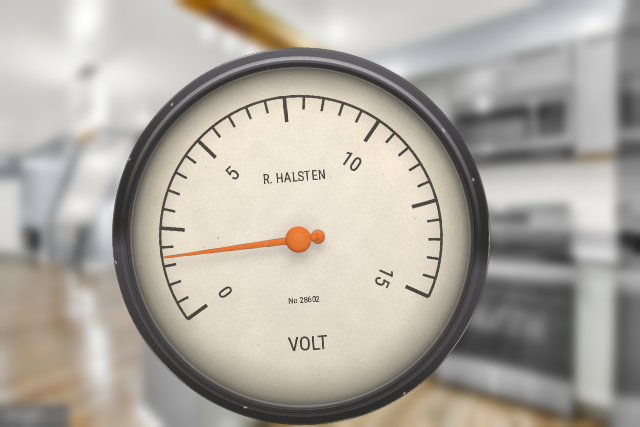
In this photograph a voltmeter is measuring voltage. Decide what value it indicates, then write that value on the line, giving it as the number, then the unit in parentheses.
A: 1.75 (V)
